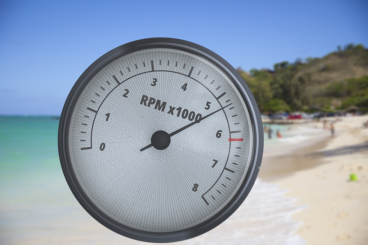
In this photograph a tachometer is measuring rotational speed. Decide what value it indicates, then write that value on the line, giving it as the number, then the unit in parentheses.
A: 5300 (rpm)
